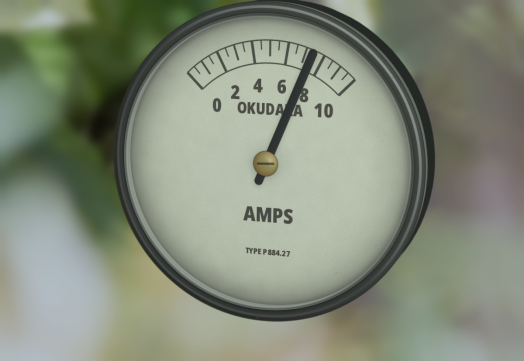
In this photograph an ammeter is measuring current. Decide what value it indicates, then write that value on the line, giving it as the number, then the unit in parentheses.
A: 7.5 (A)
